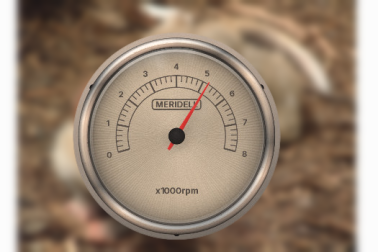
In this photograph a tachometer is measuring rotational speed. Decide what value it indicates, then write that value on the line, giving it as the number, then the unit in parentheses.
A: 5200 (rpm)
